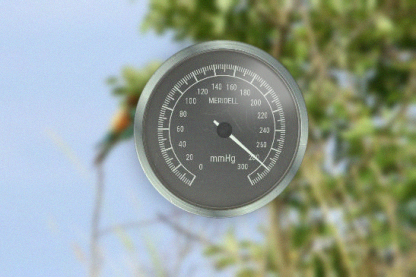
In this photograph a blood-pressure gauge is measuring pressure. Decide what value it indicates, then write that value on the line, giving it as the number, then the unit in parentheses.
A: 280 (mmHg)
